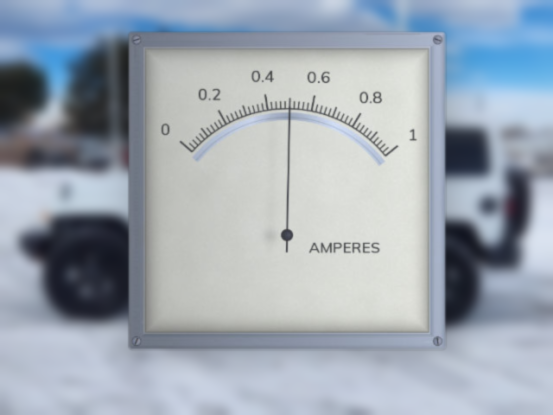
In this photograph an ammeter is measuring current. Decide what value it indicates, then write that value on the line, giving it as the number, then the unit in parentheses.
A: 0.5 (A)
